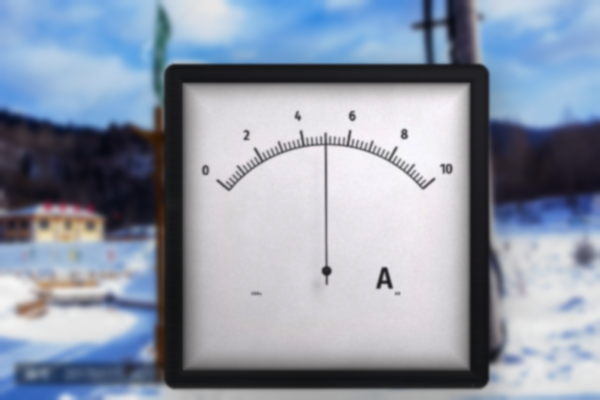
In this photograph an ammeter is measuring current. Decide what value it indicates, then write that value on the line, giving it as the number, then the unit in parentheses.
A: 5 (A)
